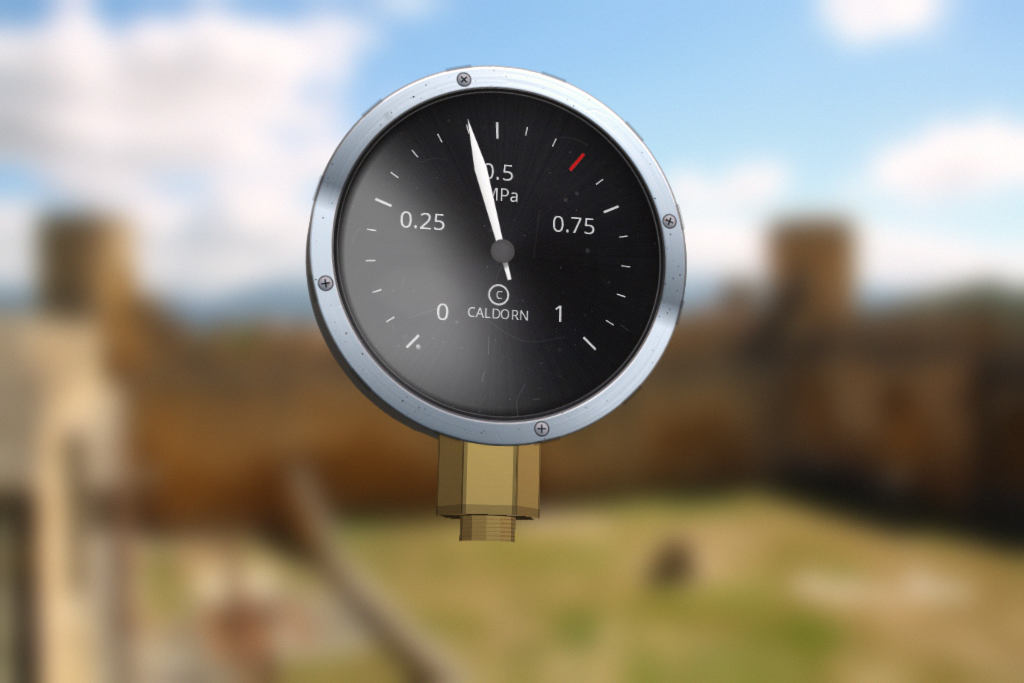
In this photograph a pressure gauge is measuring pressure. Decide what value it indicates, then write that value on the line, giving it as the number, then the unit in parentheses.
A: 0.45 (MPa)
